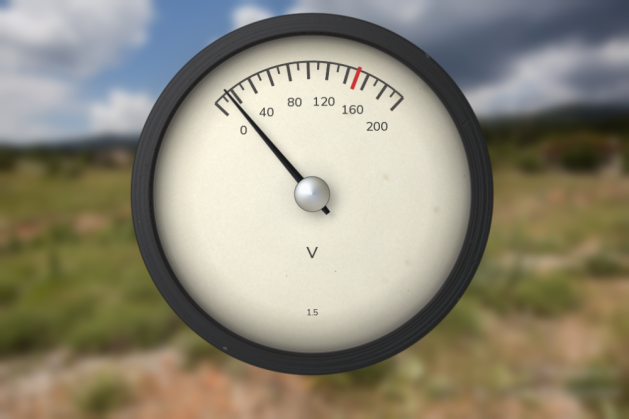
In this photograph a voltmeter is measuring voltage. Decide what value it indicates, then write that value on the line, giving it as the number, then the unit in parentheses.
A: 15 (V)
